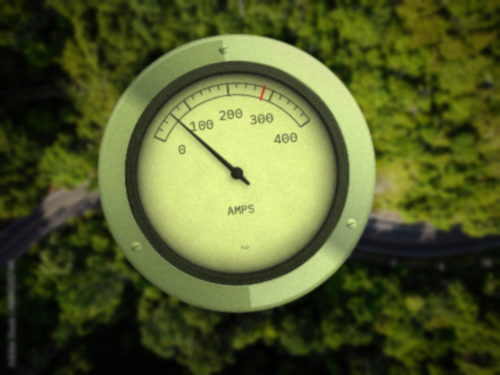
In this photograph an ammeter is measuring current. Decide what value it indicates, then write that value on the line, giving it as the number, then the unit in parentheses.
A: 60 (A)
